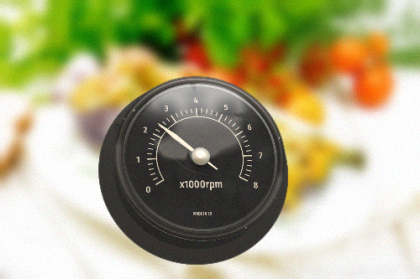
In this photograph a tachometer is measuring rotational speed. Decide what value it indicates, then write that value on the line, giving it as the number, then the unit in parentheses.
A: 2400 (rpm)
